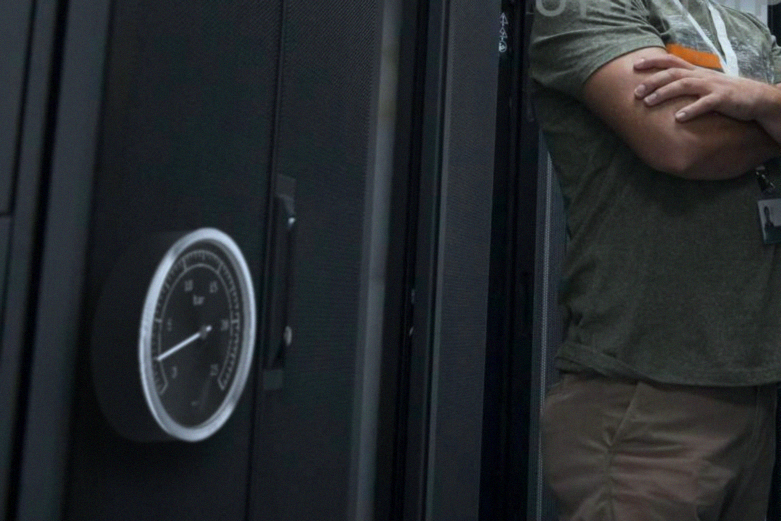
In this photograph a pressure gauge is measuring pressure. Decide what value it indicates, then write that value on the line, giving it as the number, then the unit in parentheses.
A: 2.5 (bar)
